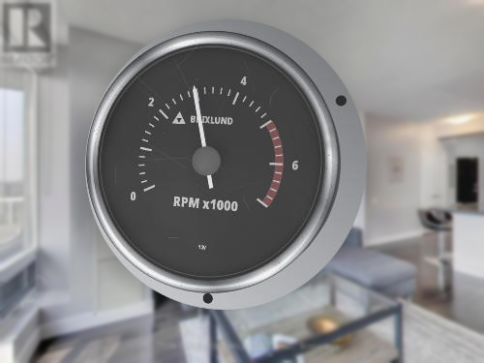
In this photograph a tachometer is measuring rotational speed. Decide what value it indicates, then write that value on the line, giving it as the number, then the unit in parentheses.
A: 3000 (rpm)
